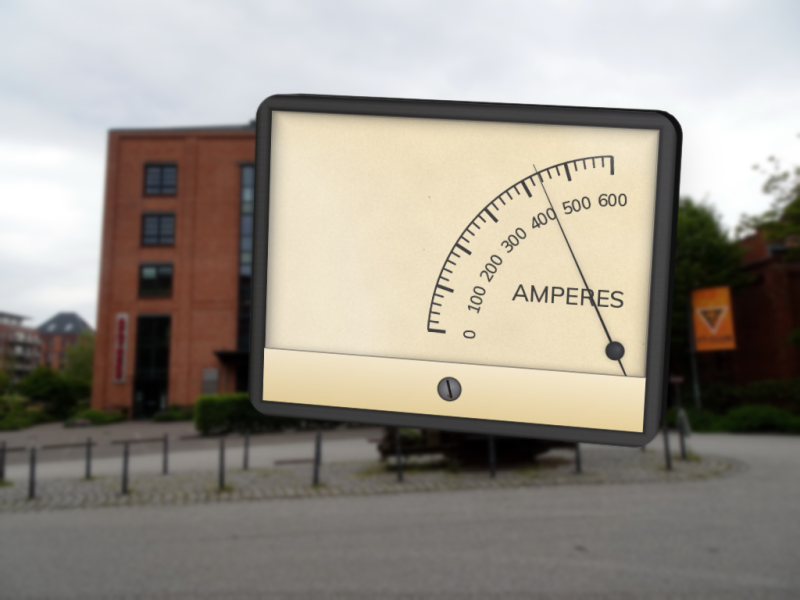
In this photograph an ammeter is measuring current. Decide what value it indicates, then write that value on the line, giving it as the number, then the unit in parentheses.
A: 440 (A)
